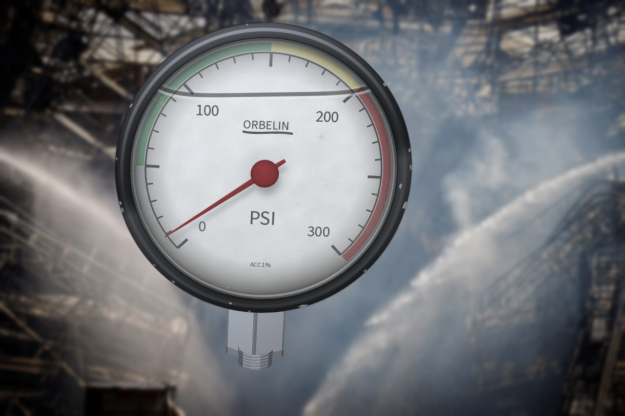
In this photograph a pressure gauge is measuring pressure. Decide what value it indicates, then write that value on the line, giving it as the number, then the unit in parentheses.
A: 10 (psi)
